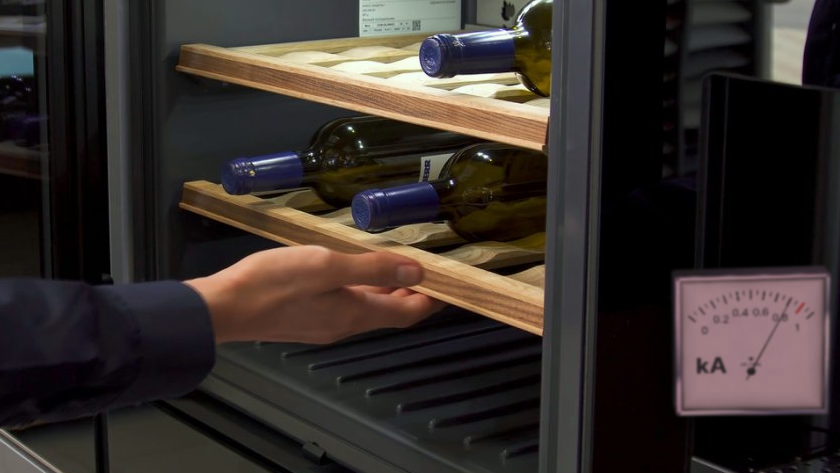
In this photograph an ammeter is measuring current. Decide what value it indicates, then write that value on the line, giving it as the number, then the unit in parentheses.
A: 0.8 (kA)
